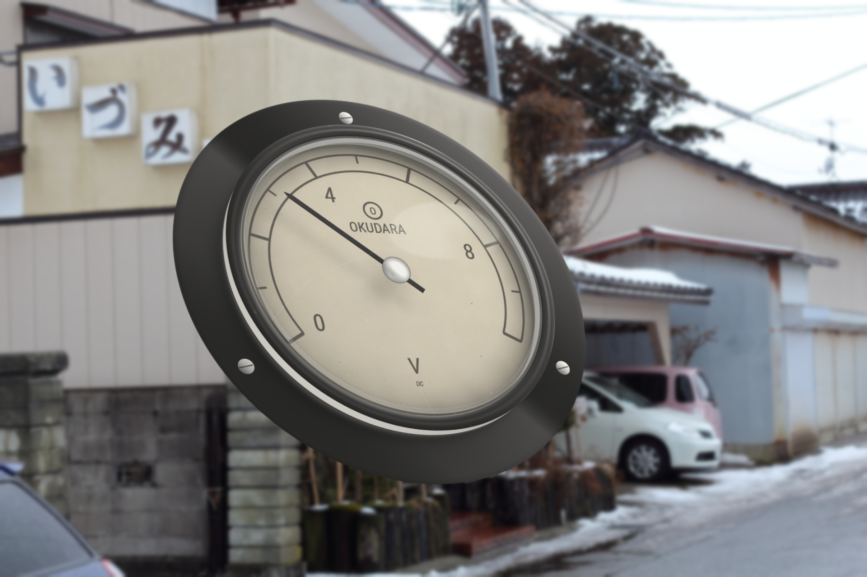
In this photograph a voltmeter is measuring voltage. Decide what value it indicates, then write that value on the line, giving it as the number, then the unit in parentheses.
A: 3 (V)
